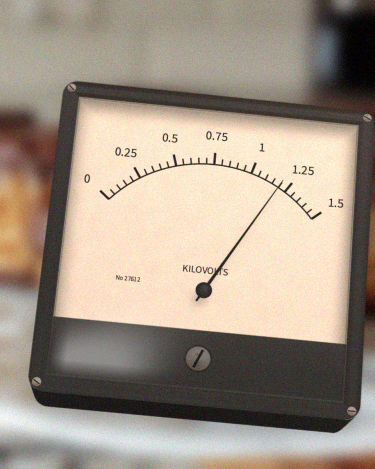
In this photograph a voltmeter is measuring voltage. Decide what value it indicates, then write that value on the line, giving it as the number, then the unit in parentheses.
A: 1.2 (kV)
